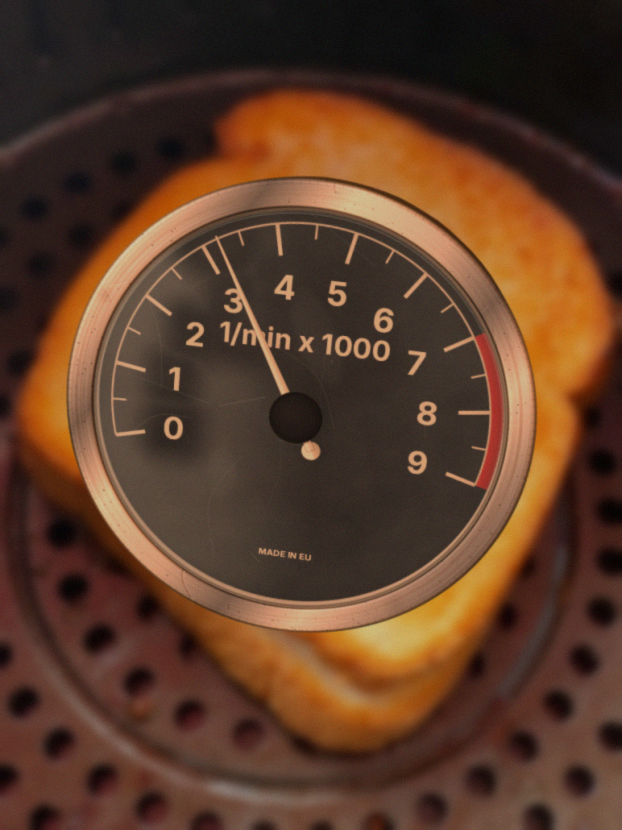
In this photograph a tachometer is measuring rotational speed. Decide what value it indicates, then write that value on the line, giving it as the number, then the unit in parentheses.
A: 3250 (rpm)
